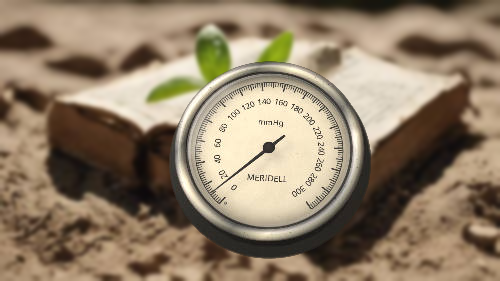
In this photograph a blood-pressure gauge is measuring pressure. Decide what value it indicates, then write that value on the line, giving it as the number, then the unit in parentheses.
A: 10 (mmHg)
